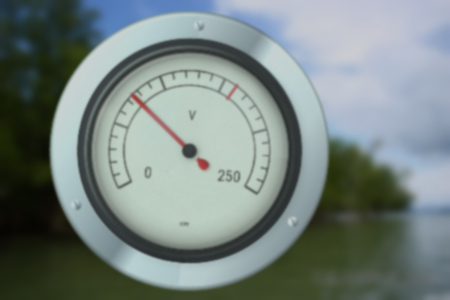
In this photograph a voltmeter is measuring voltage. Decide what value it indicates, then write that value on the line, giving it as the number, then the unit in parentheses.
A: 75 (V)
